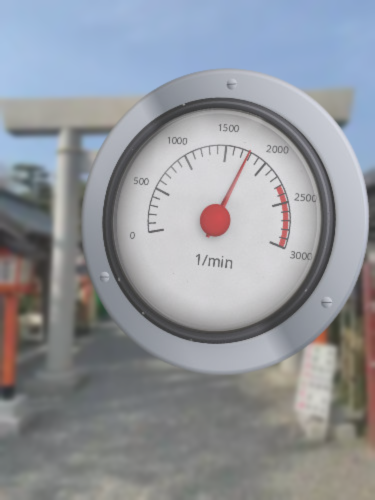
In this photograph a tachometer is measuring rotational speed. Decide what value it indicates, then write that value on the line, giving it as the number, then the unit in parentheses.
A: 1800 (rpm)
